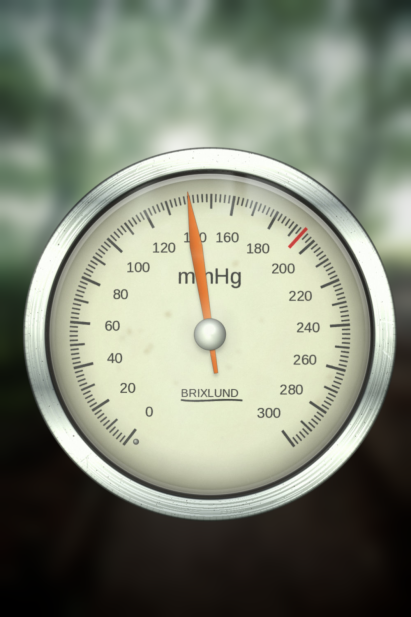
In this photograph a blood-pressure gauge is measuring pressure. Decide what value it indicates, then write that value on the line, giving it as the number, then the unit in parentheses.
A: 140 (mmHg)
